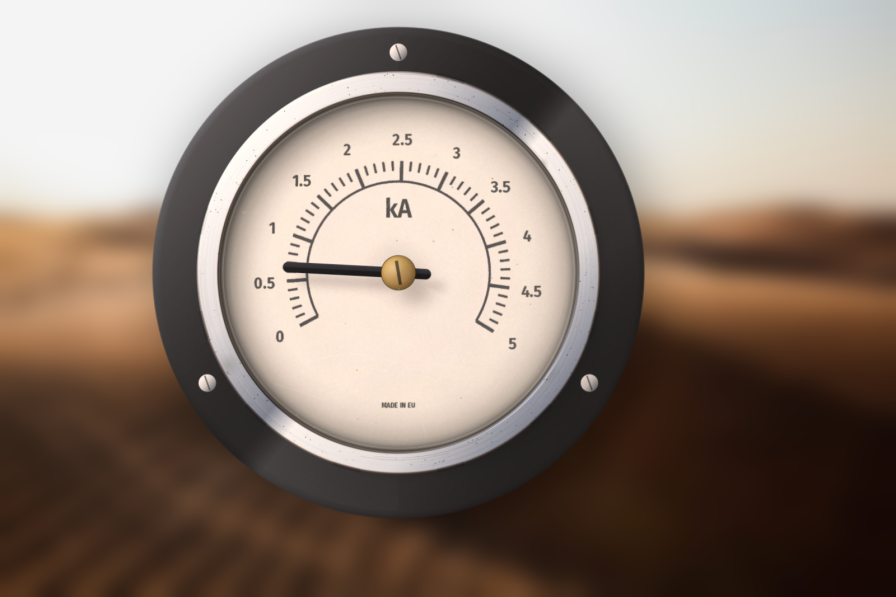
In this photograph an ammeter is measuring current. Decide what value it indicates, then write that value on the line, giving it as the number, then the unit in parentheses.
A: 0.65 (kA)
